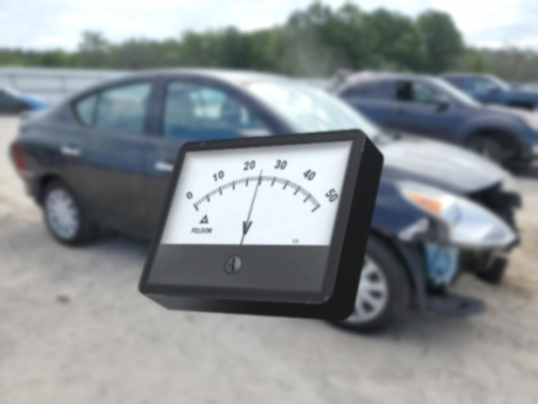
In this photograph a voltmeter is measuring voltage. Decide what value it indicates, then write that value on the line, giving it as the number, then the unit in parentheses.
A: 25 (V)
